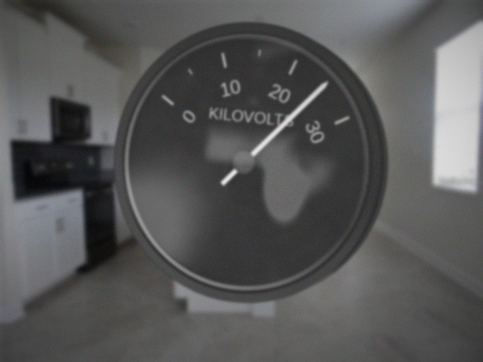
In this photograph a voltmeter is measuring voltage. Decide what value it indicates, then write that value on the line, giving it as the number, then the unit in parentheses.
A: 25 (kV)
